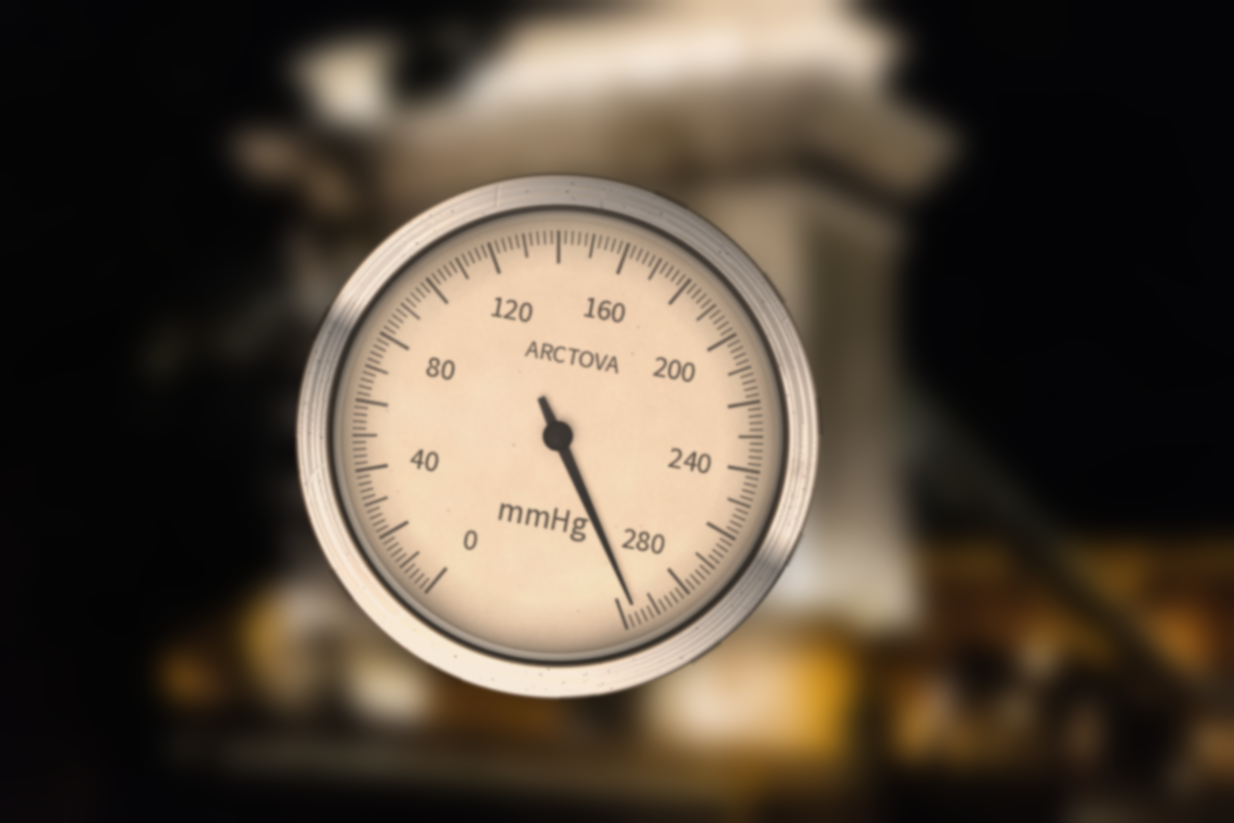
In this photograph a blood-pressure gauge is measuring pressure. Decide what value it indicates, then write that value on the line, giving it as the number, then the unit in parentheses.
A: 296 (mmHg)
